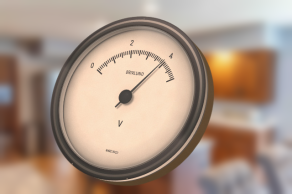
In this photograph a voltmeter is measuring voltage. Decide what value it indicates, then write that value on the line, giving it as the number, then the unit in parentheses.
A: 4 (V)
